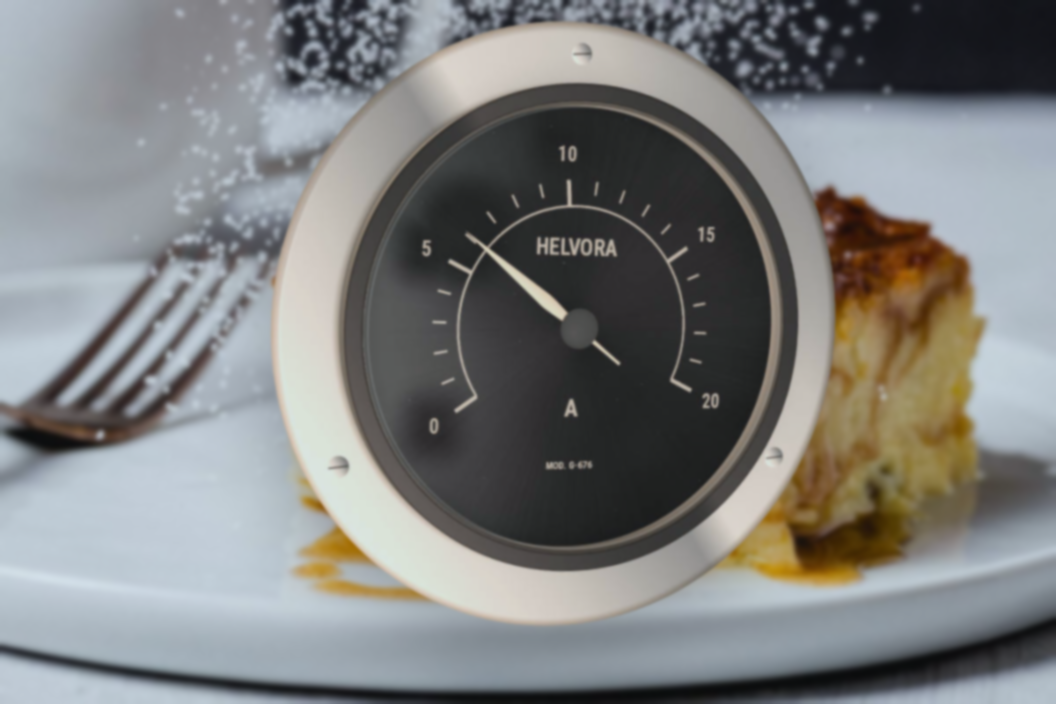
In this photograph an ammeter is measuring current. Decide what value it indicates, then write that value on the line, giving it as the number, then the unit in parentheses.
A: 6 (A)
